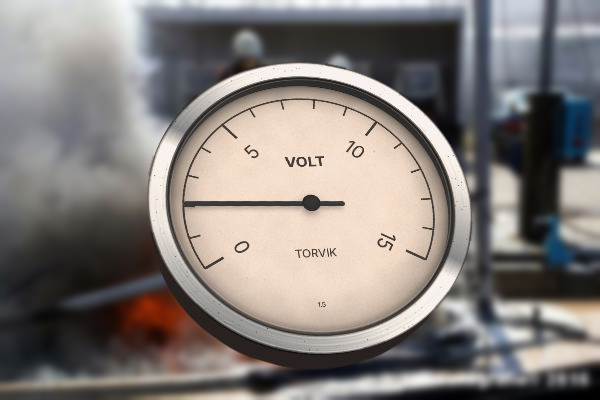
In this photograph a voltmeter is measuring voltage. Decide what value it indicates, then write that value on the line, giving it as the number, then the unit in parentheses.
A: 2 (V)
